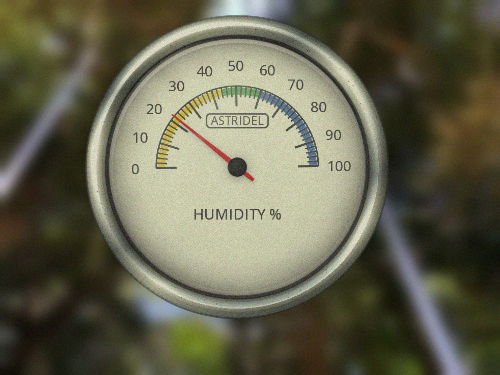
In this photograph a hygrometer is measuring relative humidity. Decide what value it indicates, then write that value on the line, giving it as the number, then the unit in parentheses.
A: 22 (%)
